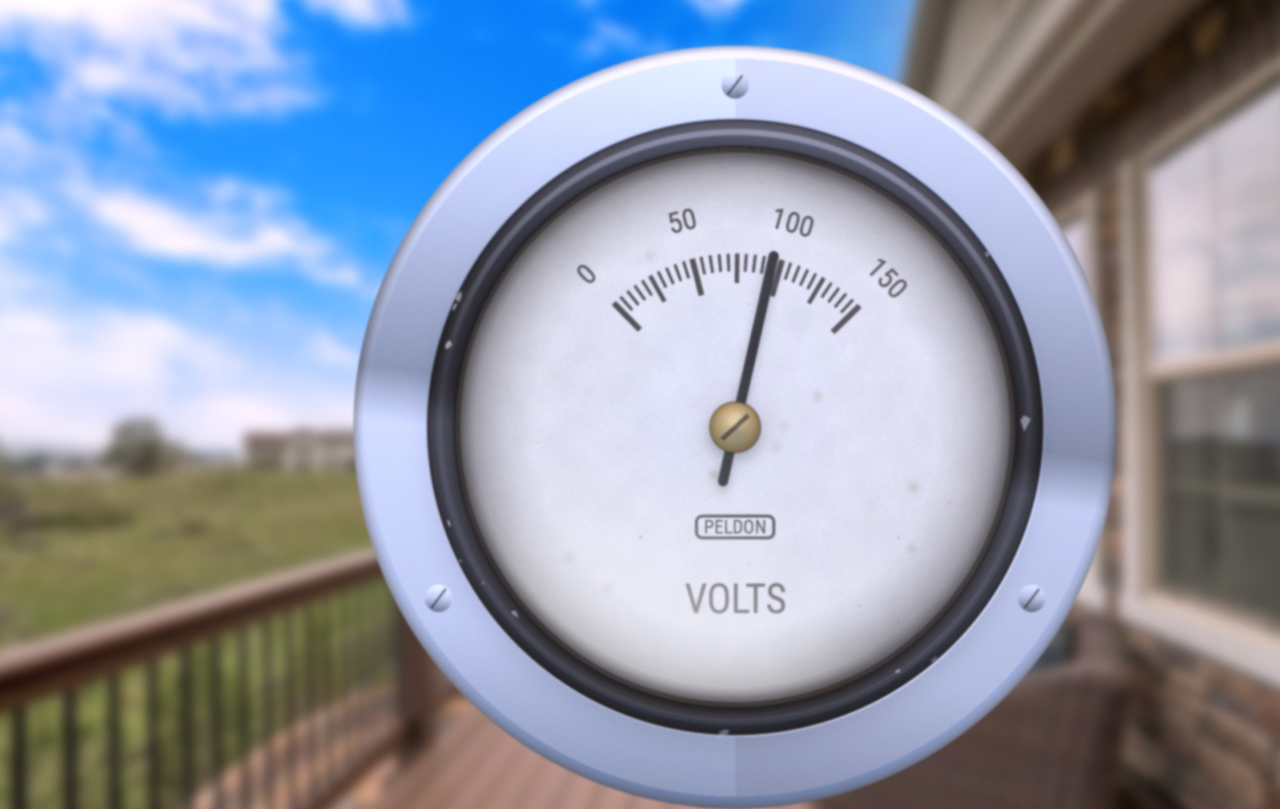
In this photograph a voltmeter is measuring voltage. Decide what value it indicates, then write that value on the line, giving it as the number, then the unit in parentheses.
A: 95 (V)
